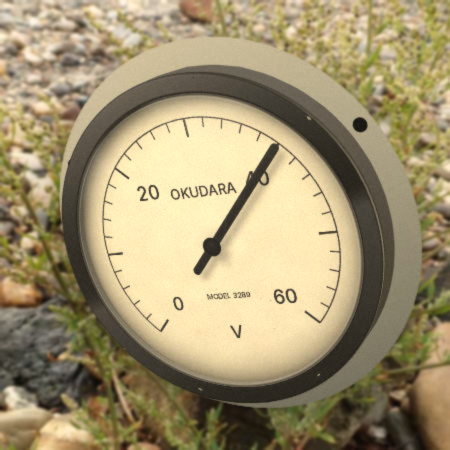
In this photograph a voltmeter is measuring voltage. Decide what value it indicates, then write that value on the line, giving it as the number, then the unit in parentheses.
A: 40 (V)
